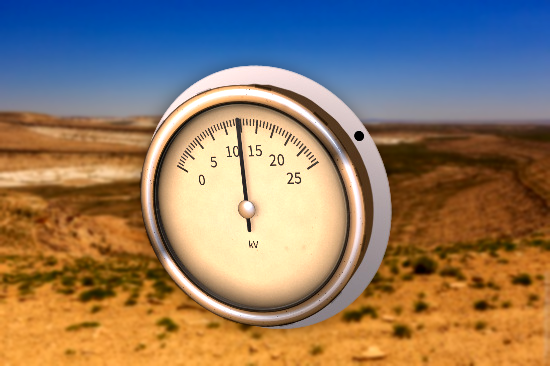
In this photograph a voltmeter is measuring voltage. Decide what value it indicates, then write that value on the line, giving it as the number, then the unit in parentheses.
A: 12.5 (kV)
